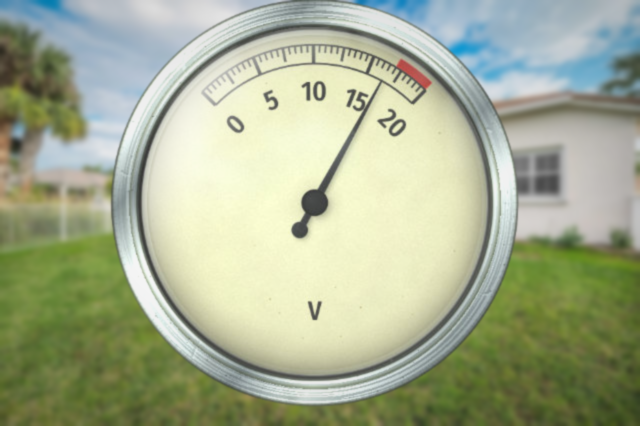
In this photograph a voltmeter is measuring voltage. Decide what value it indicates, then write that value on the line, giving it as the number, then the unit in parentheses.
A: 16.5 (V)
